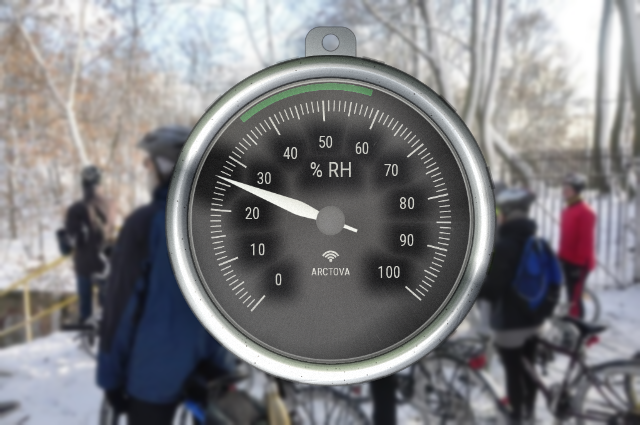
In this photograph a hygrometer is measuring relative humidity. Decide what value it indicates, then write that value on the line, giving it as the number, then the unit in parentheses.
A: 26 (%)
